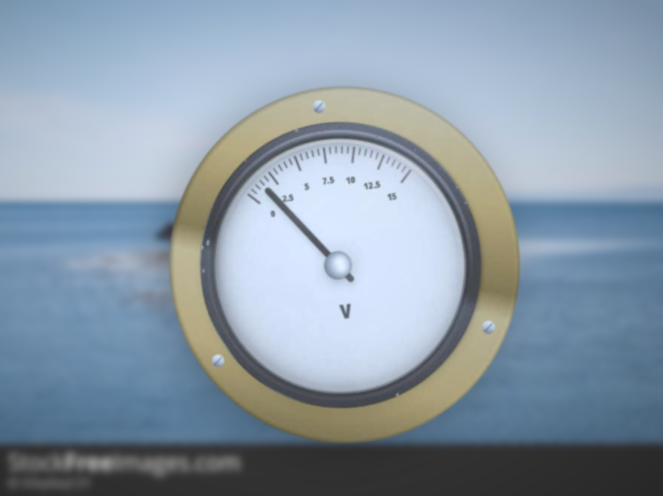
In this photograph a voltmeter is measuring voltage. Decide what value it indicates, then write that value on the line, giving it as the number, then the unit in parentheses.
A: 1.5 (V)
